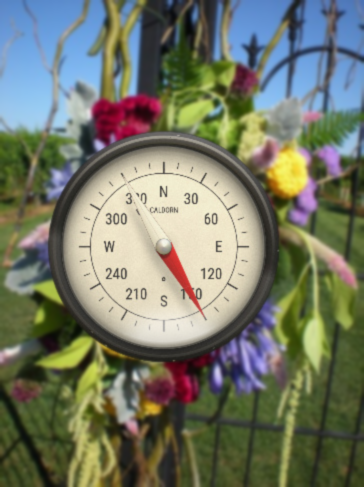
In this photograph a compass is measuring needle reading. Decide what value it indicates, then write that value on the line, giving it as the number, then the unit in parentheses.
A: 150 (°)
